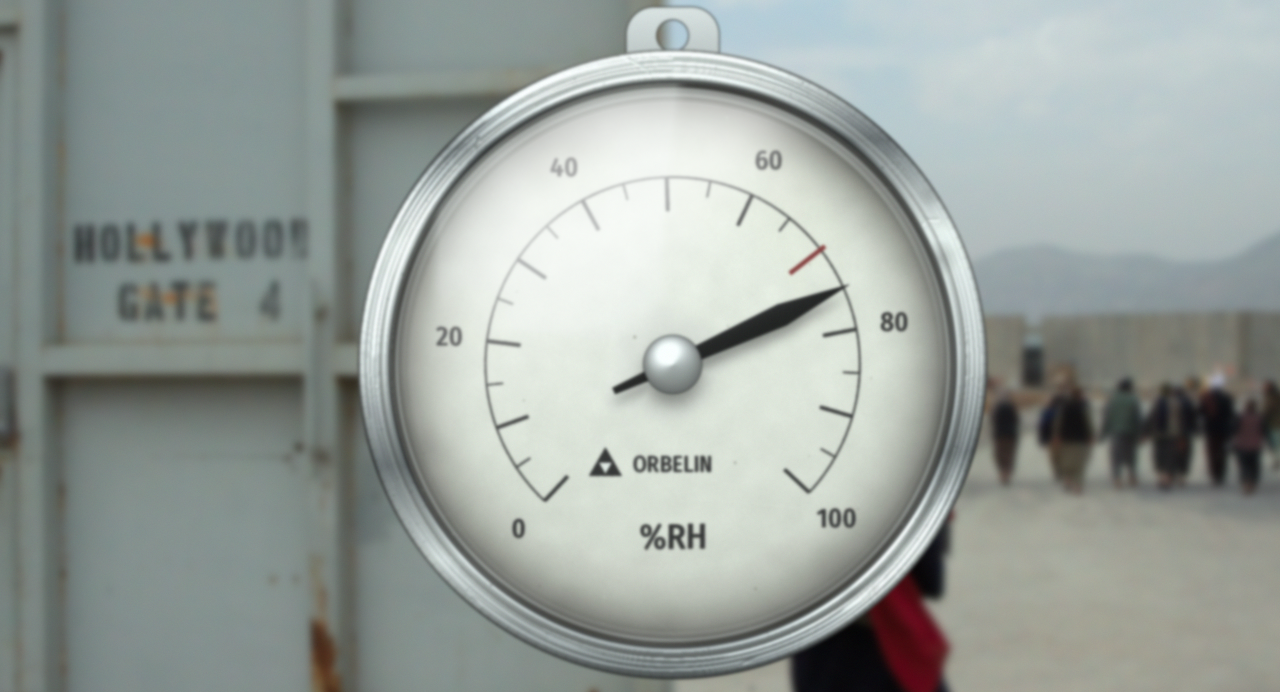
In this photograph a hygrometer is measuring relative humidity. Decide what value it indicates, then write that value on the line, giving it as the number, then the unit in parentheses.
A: 75 (%)
